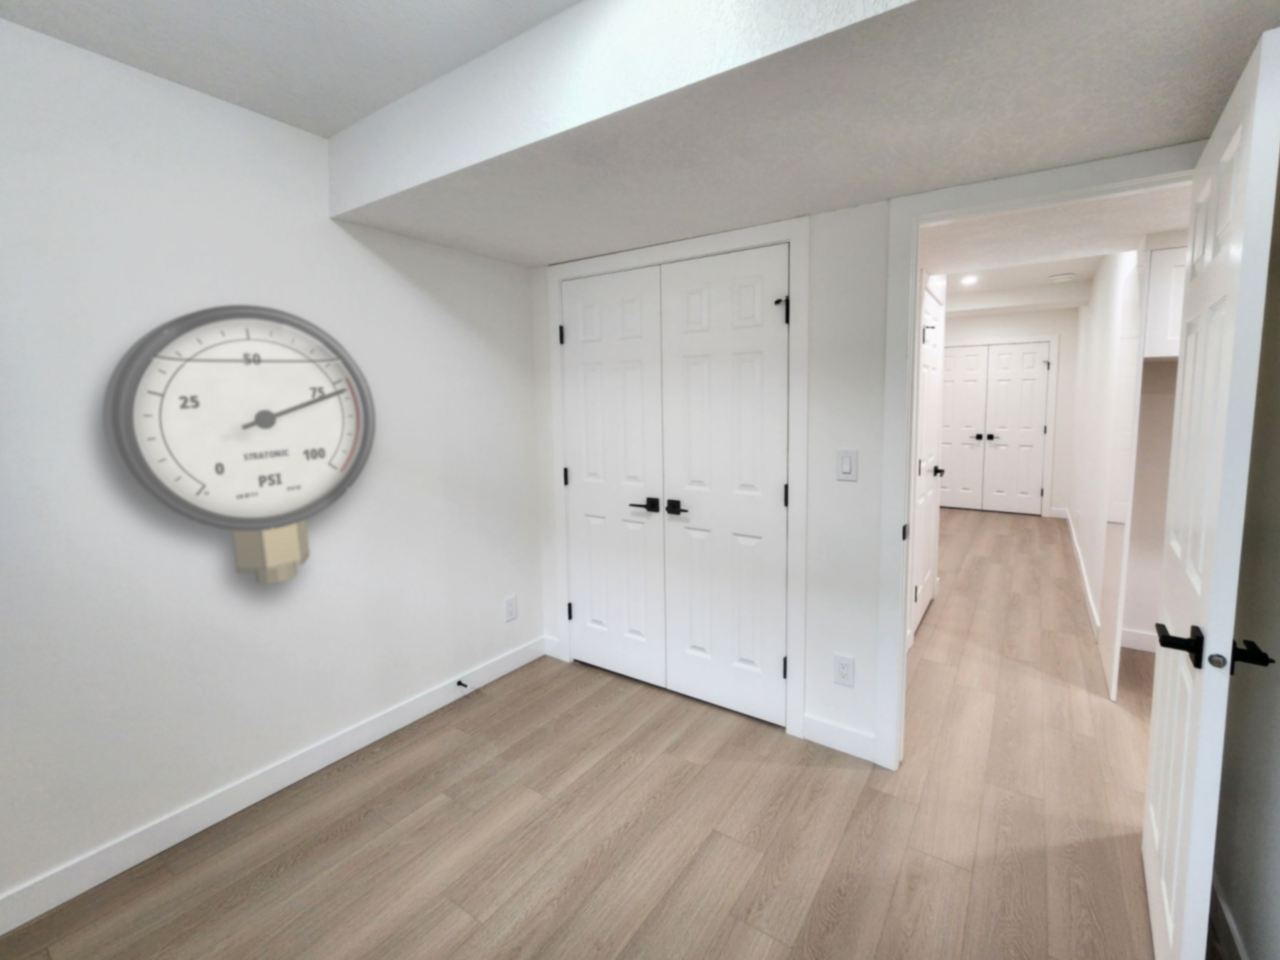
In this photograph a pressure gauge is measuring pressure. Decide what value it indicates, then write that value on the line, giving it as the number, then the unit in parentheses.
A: 77.5 (psi)
